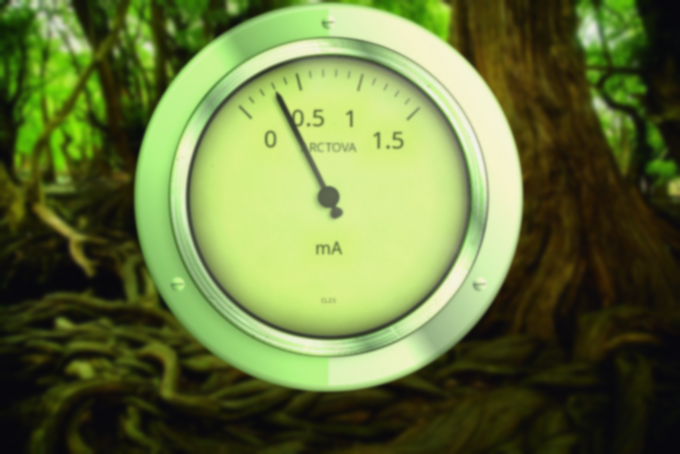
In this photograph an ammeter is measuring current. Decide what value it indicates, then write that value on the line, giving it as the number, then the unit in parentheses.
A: 0.3 (mA)
